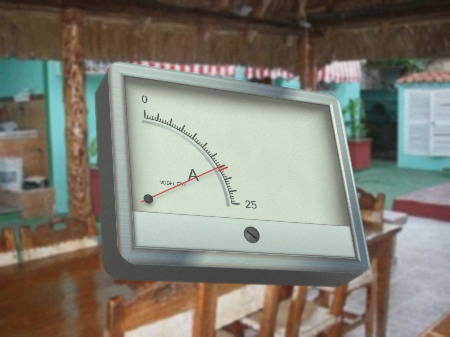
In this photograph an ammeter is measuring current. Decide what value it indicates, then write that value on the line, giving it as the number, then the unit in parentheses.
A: 17.5 (A)
